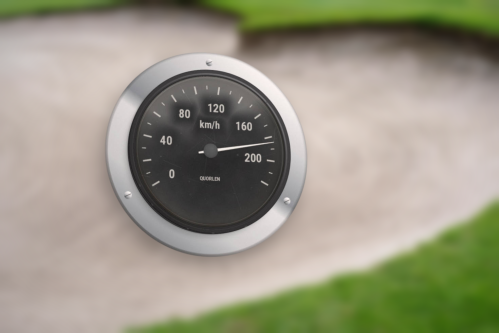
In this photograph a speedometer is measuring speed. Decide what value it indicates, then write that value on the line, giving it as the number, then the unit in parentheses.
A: 185 (km/h)
